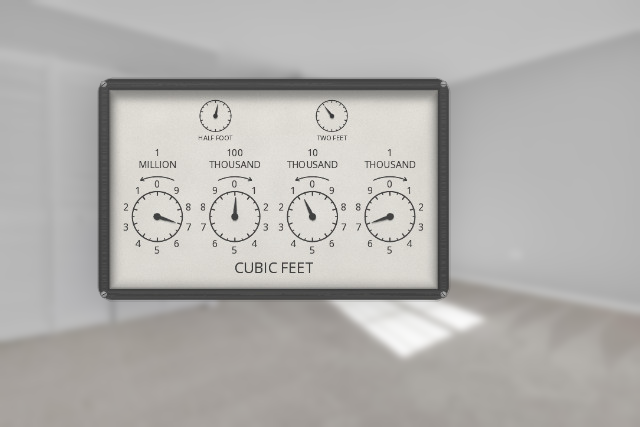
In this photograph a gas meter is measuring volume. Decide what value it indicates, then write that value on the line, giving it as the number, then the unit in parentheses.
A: 700700 (ft³)
